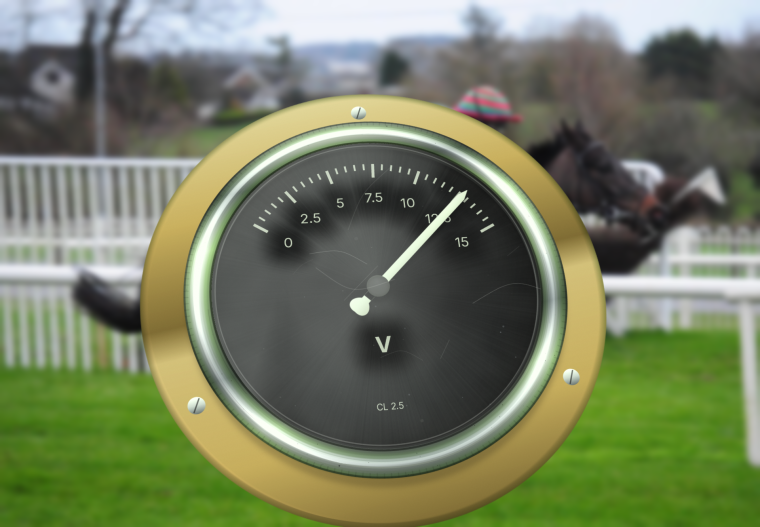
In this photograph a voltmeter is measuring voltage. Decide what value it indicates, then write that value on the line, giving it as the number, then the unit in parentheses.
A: 12.75 (V)
